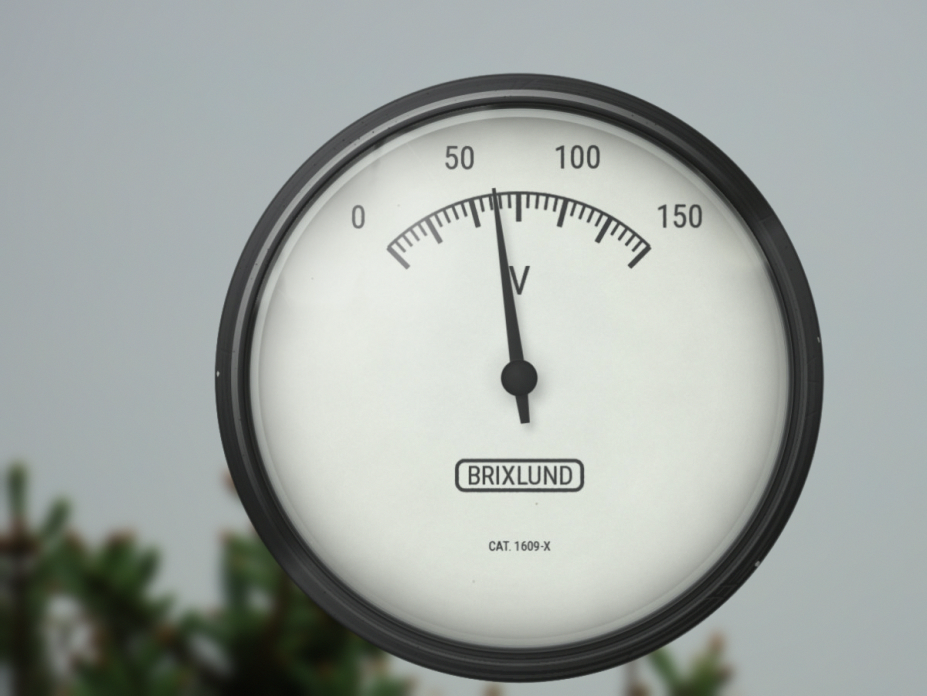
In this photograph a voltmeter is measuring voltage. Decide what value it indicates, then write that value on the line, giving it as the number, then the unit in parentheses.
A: 62.5 (V)
